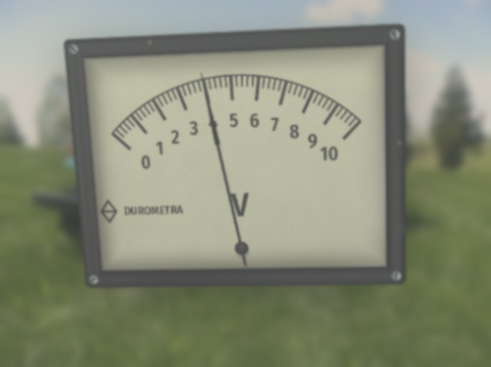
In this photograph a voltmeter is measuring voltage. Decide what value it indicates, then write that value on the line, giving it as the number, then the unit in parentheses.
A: 4 (V)
